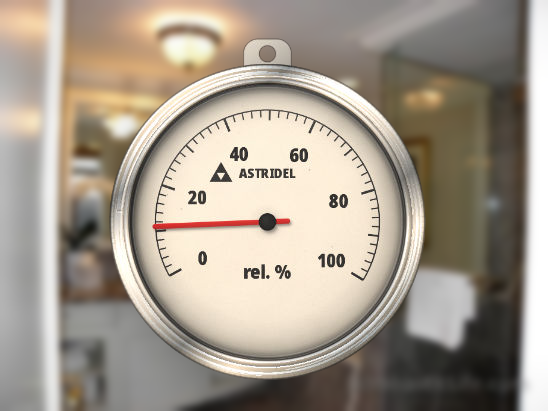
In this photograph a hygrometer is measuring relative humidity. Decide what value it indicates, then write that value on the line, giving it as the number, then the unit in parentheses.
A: 11 (%)
